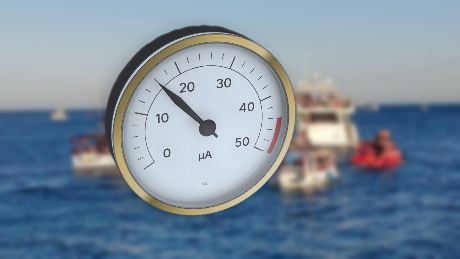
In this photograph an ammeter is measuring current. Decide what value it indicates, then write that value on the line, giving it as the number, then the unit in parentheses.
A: 16 (µA)
